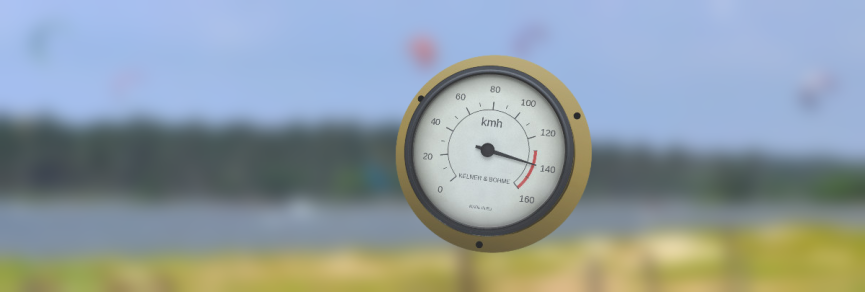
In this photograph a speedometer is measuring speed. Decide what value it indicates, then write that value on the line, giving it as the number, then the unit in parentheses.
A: 140 (km/h)
